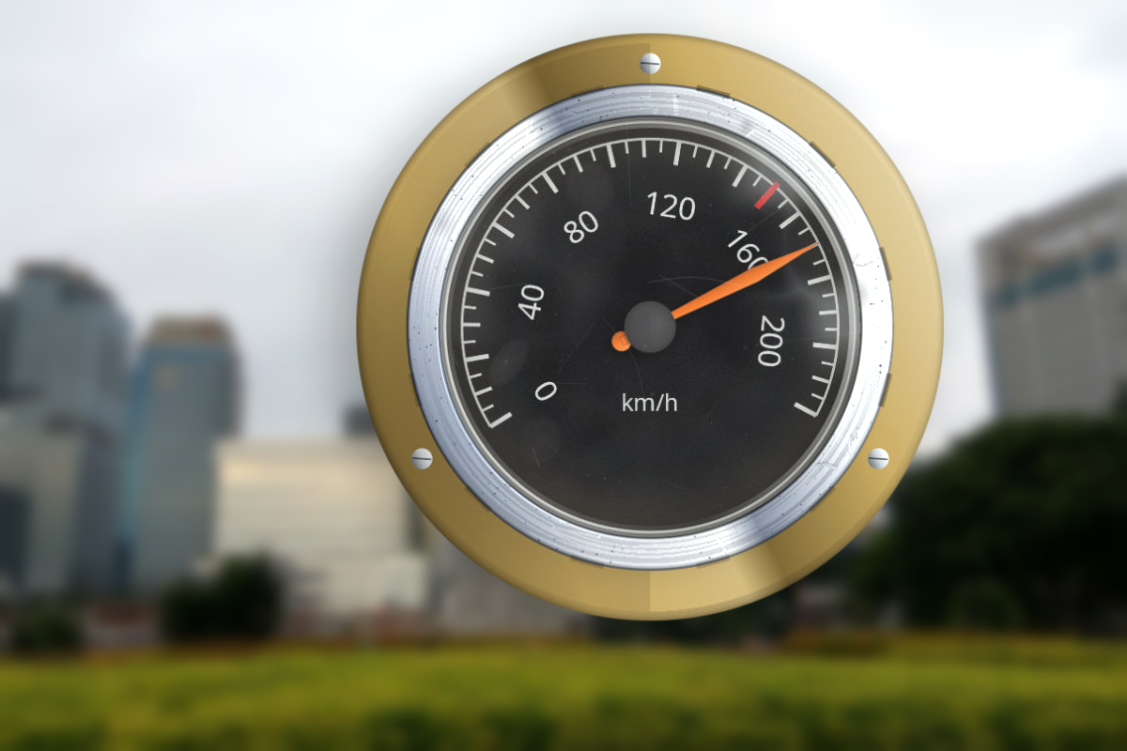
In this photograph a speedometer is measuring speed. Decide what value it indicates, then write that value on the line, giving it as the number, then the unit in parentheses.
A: 170 (km/h)
